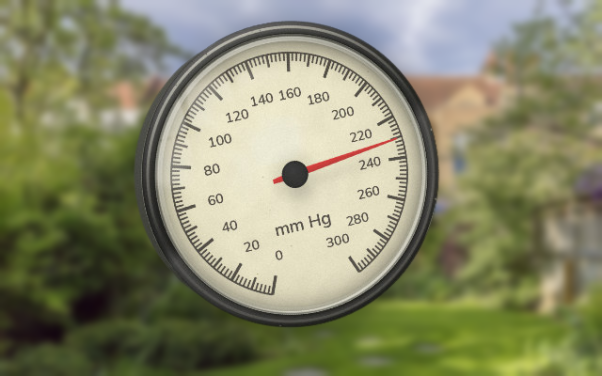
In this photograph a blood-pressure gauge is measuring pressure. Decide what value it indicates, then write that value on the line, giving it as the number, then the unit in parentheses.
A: 230 (mmHg)
